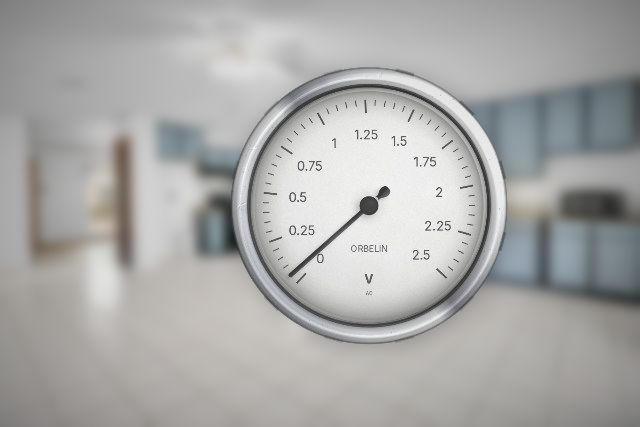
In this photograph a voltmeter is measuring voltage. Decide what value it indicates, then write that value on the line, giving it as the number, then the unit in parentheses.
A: 0.05 (V)
